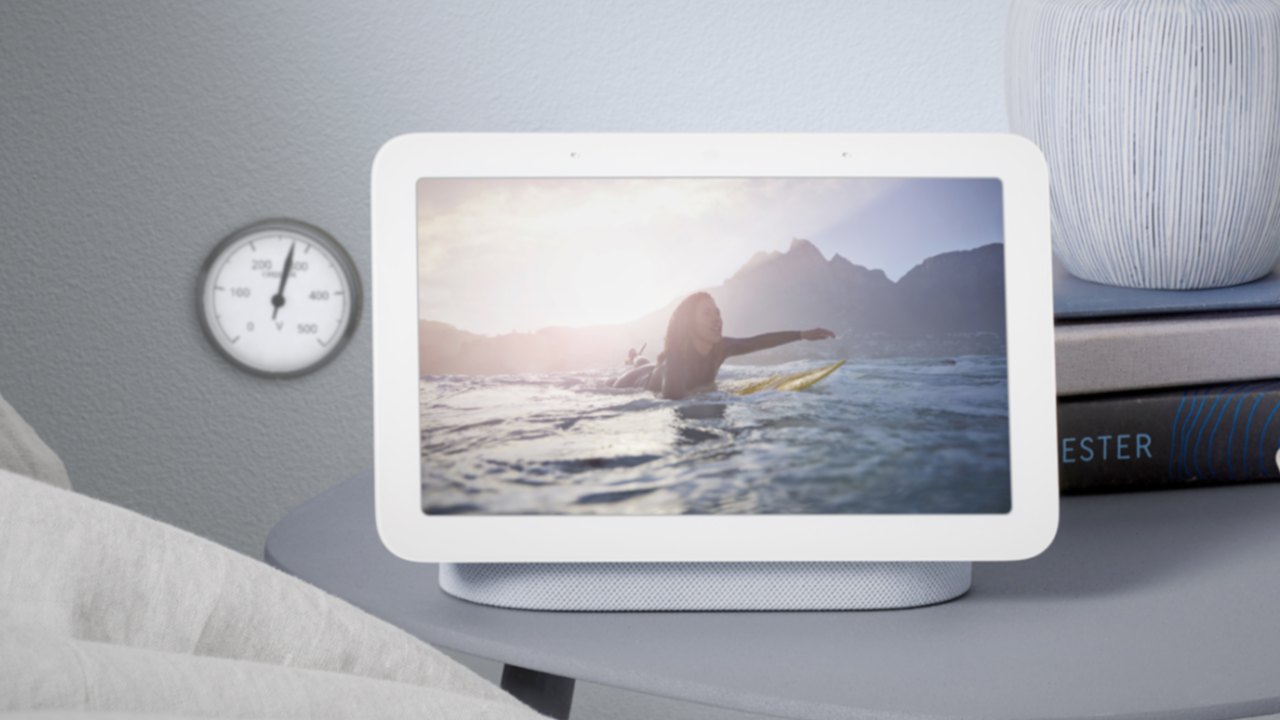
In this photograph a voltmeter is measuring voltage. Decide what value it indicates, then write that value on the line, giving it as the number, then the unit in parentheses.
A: 275 (V)
